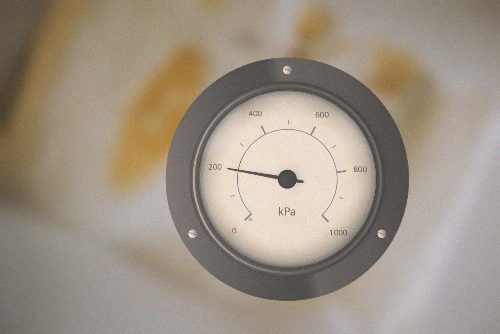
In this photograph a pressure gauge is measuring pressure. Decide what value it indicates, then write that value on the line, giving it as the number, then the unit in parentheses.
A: 200 (kPa)
